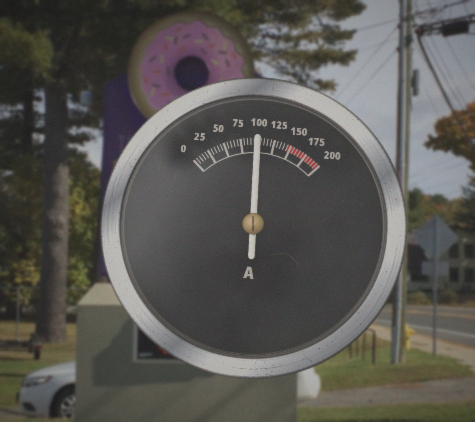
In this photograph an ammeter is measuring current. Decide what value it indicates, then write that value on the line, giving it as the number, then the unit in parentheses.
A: 100 (A)
